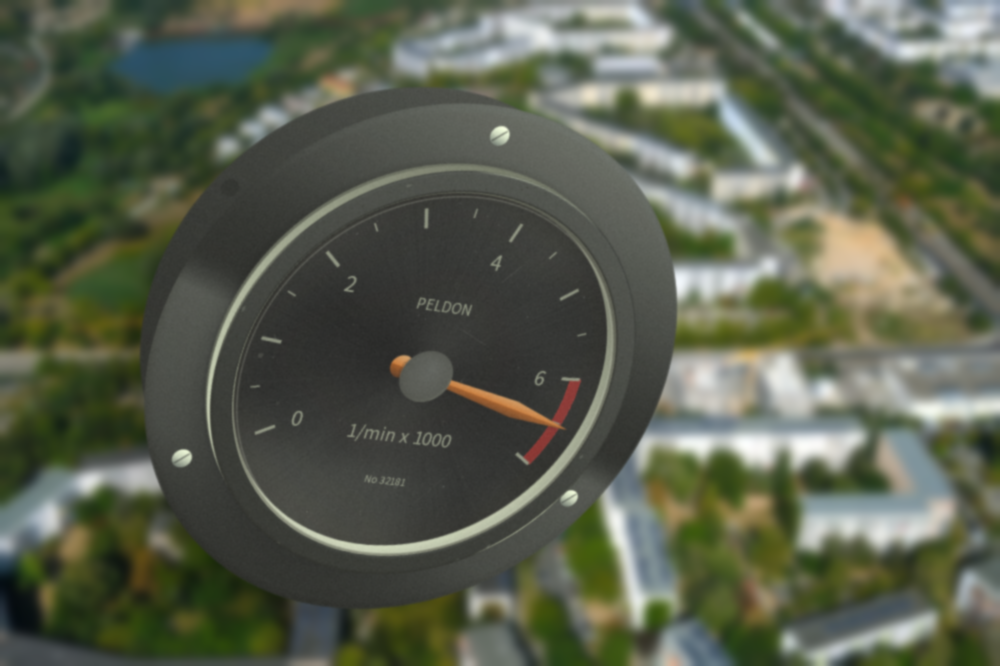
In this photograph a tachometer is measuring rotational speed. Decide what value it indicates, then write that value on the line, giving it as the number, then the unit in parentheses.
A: 6500 (rpm)
